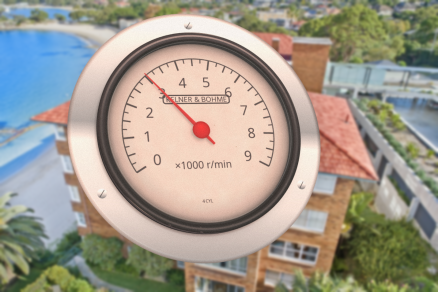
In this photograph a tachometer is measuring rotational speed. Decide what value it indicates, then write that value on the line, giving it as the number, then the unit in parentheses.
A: 3000 (rpm)
